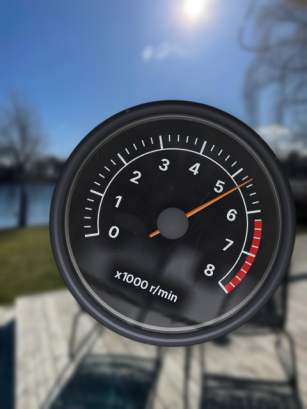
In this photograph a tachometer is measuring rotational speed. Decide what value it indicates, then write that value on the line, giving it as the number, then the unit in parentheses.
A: 5300 (rpm)
